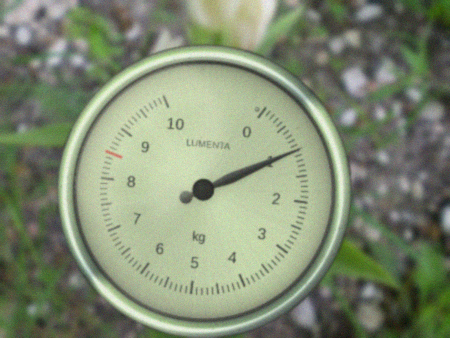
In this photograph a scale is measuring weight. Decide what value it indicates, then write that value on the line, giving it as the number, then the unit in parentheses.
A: 1 (kg)
